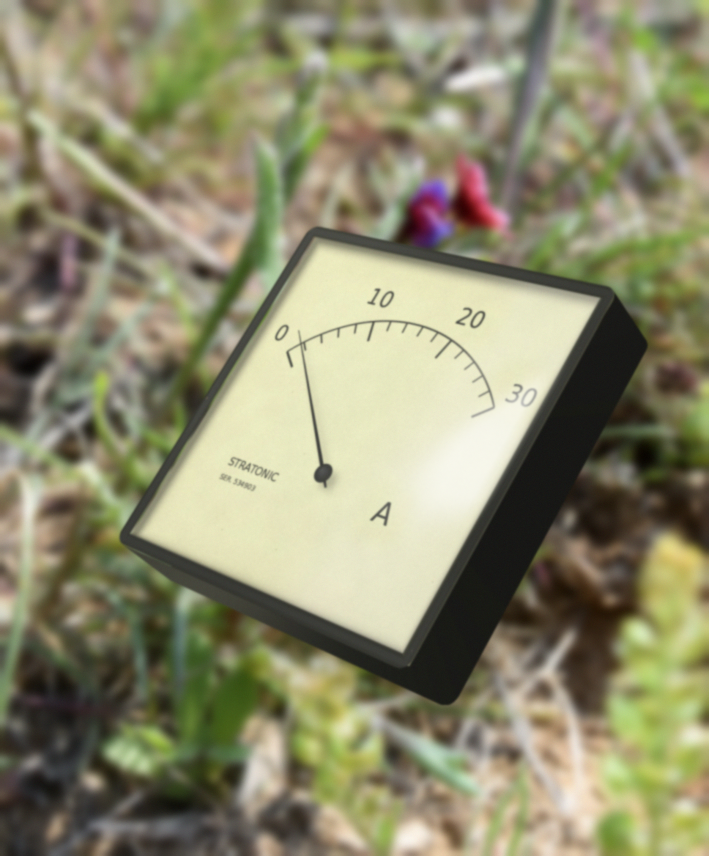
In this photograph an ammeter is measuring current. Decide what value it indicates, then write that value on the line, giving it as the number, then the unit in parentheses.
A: 2 (A)
